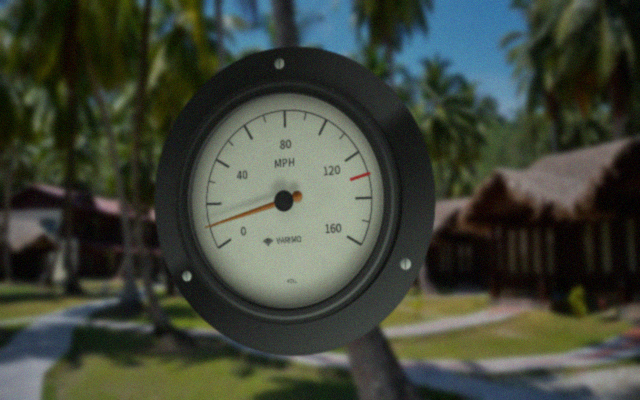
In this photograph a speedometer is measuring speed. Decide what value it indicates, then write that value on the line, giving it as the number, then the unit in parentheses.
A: 10 (mph)
